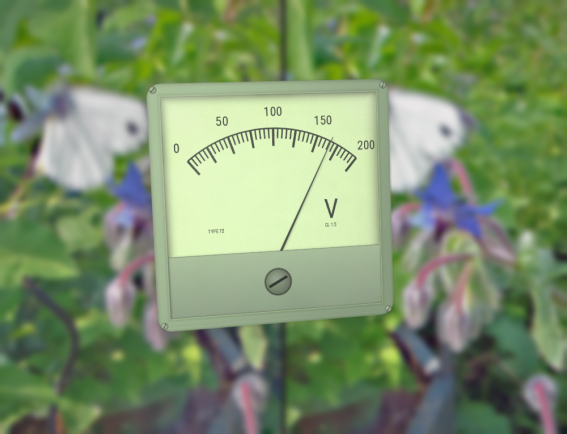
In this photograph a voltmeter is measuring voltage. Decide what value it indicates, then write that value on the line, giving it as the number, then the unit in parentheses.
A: 165 (V)
